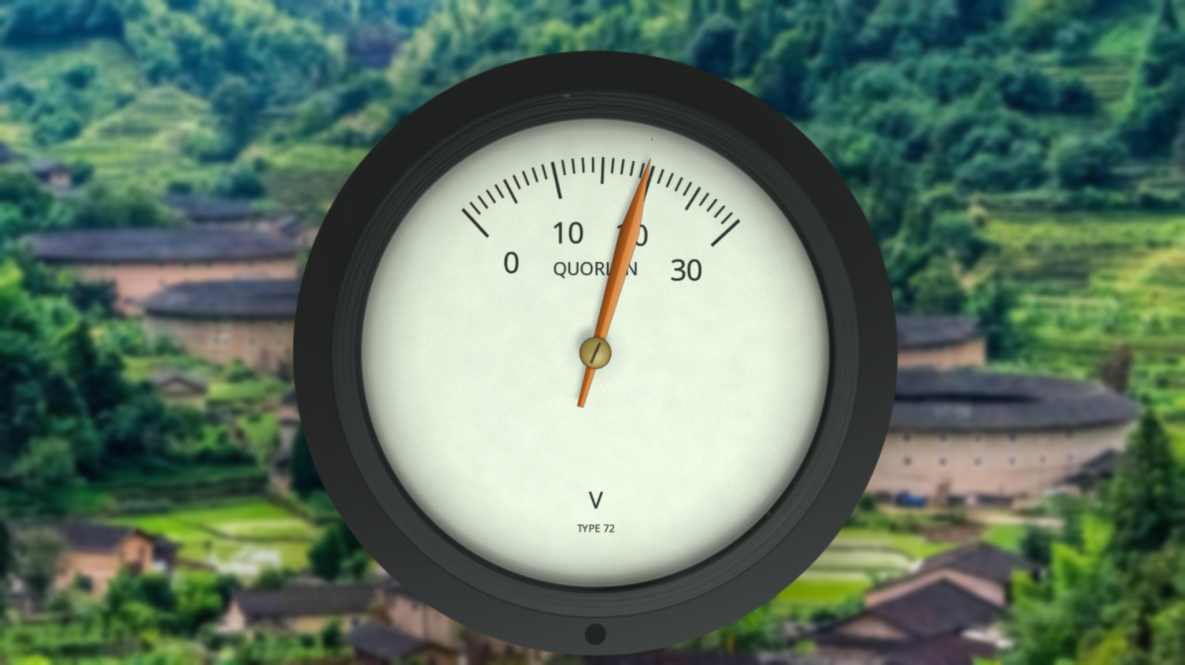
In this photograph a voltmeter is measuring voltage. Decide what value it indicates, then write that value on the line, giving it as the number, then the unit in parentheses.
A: 19.5 (V)
